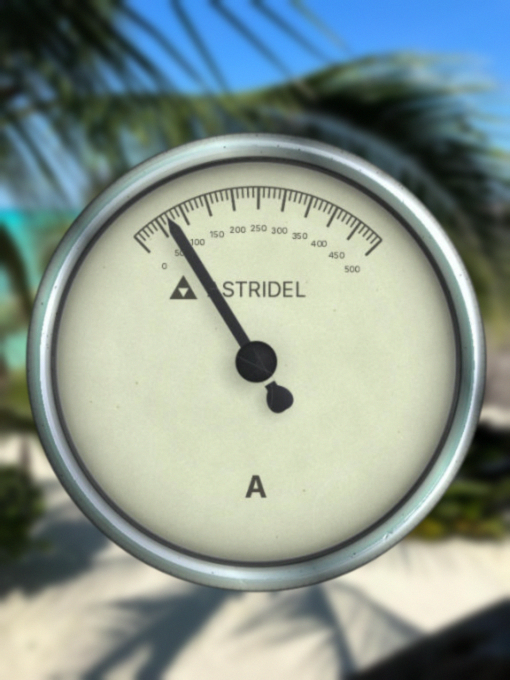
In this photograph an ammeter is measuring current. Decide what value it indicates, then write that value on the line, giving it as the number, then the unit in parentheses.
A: 70 (A)
